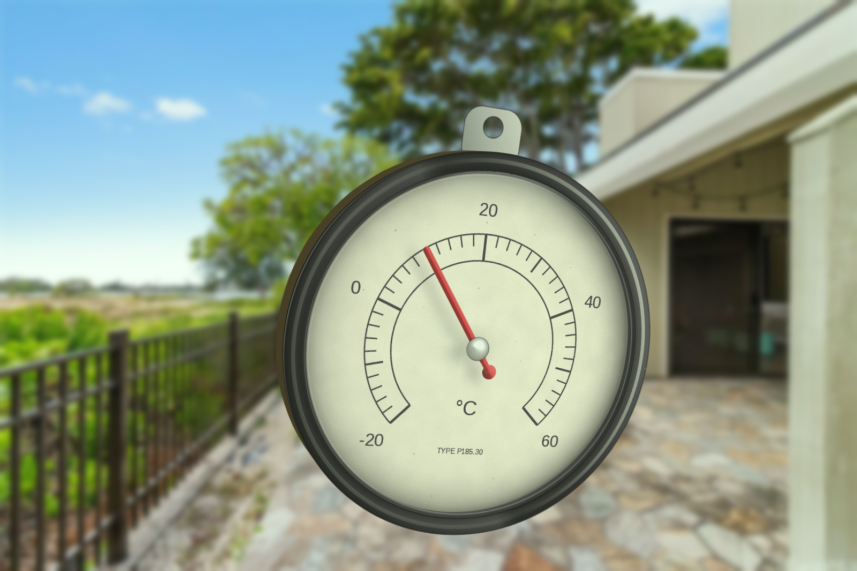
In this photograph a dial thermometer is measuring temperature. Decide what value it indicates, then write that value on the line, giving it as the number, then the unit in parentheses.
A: 10 (°C)
